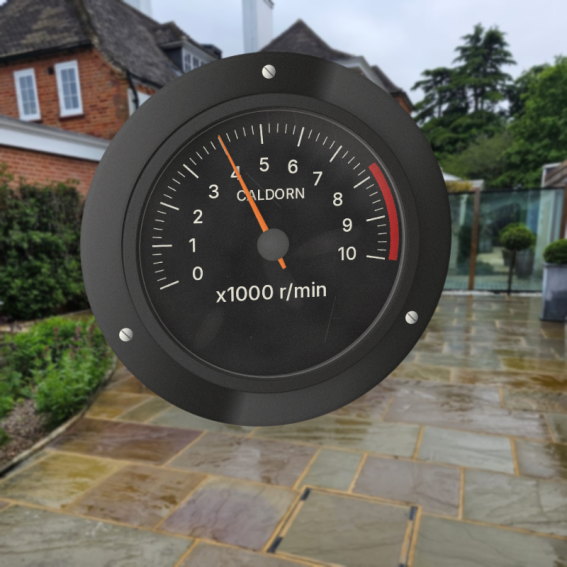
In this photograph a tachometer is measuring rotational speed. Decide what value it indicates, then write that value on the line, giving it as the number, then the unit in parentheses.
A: 4000 (rpm)
